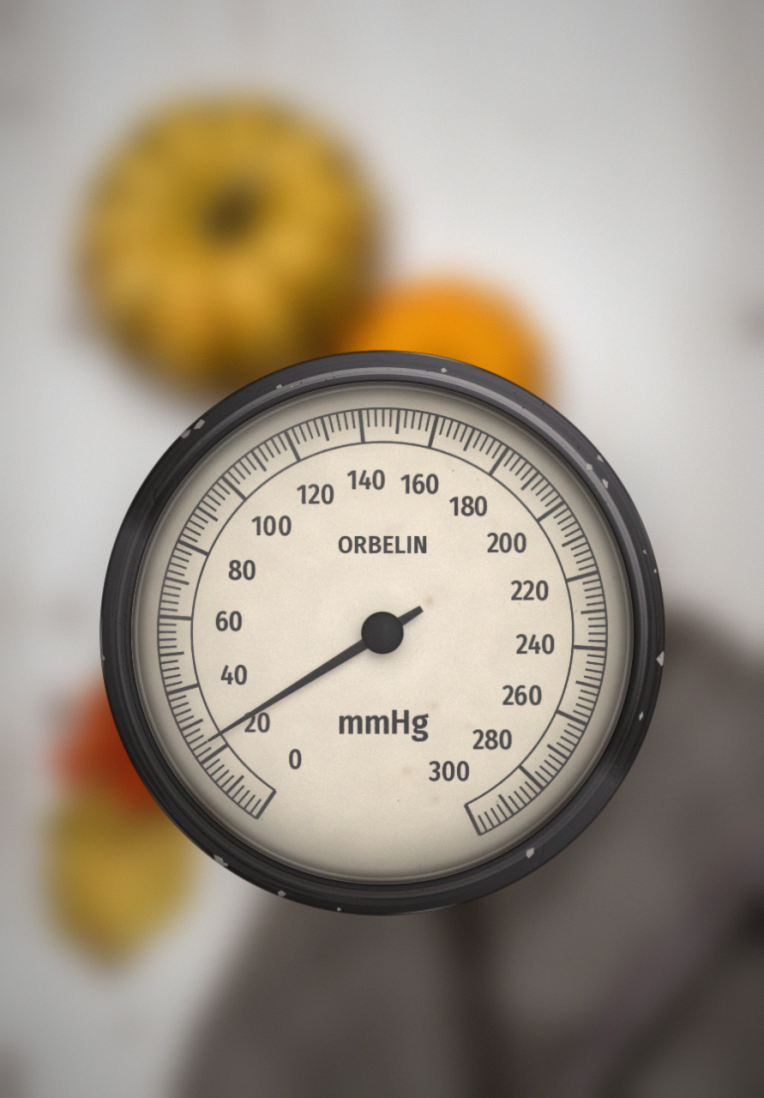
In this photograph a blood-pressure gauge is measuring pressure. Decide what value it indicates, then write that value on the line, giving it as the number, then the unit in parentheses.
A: 24 (mmHg)
